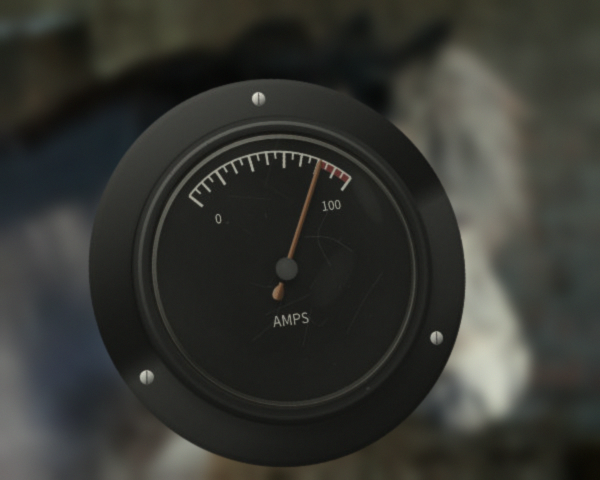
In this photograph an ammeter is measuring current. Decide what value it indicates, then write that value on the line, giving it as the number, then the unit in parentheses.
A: 80 (A)
